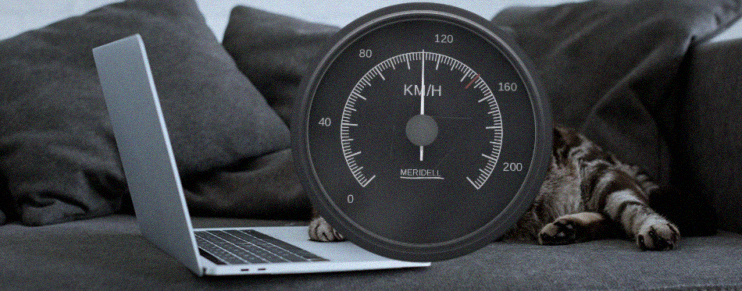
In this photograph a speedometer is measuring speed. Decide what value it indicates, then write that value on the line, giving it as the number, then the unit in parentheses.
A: 110 (km/h)
